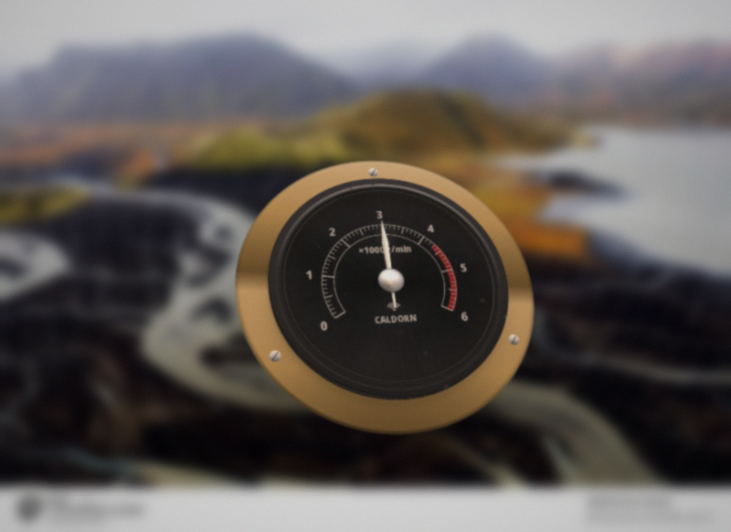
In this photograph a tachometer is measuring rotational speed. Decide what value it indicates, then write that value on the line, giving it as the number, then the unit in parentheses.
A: 3000 (rpm)
